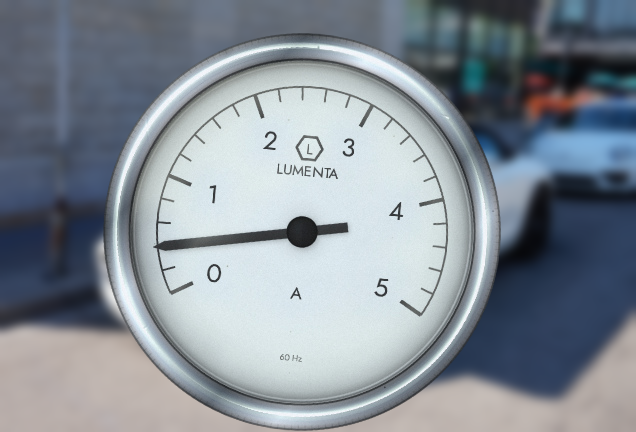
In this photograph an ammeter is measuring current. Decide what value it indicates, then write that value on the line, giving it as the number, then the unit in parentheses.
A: 0.4 (A)
